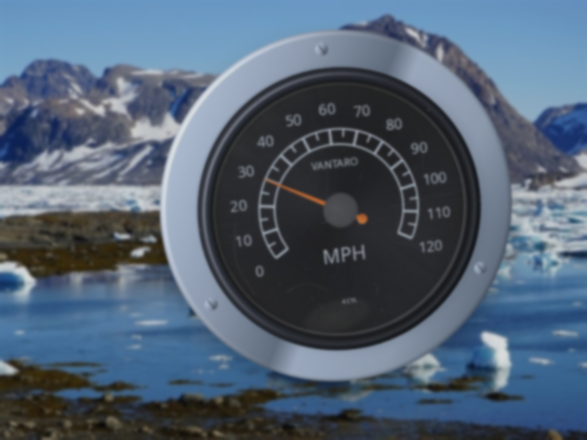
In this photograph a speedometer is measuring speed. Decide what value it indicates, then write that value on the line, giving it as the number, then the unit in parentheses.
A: 30 (mph)
